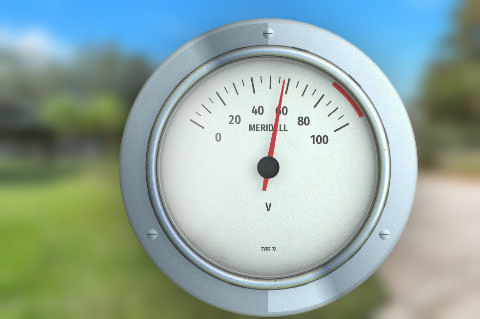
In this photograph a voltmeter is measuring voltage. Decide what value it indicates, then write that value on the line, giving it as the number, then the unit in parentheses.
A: 57.5 (V)
